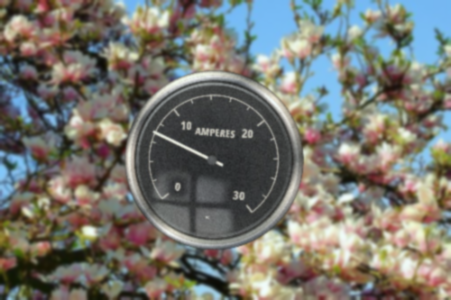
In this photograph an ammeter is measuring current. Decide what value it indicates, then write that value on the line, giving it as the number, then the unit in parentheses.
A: 7 (A)
